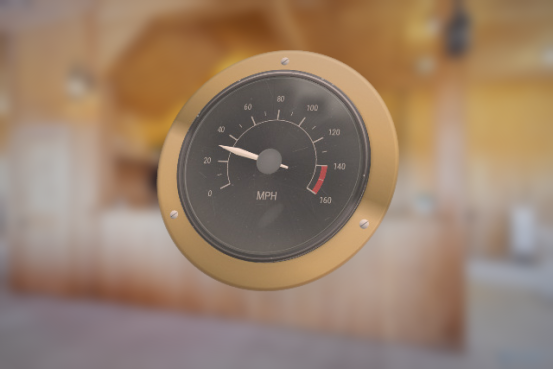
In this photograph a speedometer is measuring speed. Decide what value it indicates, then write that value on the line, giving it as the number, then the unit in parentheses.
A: 30 (mph)
